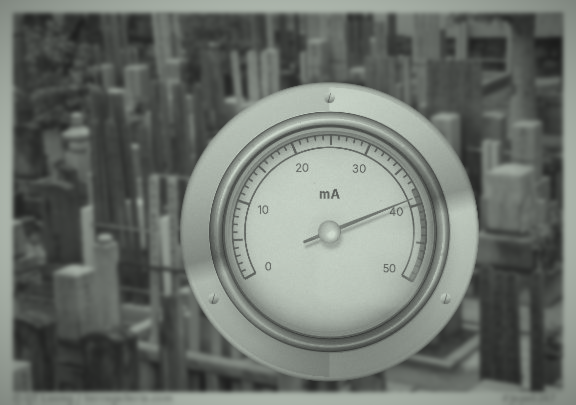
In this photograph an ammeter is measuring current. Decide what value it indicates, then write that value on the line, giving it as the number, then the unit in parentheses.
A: 39 (mA)
